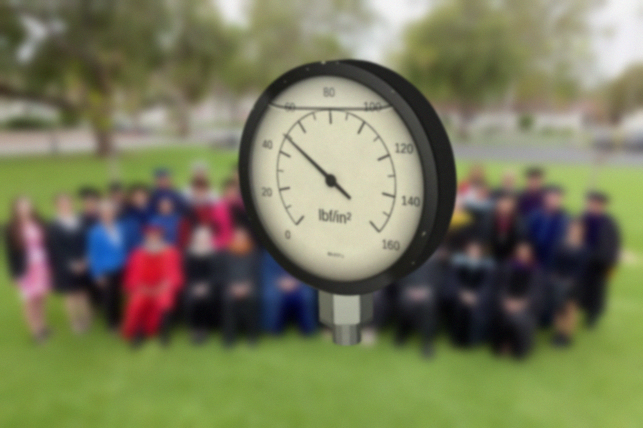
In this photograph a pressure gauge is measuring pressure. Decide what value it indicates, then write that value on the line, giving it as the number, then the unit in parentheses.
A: 50 (psi)
